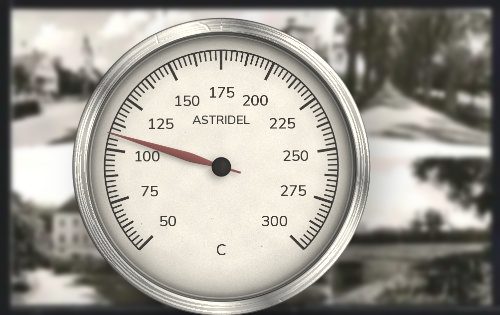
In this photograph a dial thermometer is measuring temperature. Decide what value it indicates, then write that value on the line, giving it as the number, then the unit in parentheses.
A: 107.5 (°C)
